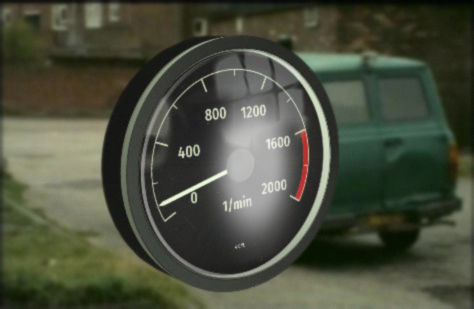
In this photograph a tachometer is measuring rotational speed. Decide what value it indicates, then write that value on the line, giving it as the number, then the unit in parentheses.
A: 100 (rpm)
